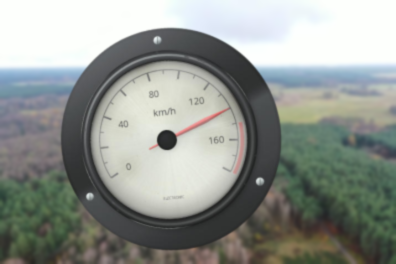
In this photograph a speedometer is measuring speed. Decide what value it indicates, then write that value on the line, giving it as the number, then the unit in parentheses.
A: 140 (km/h)
